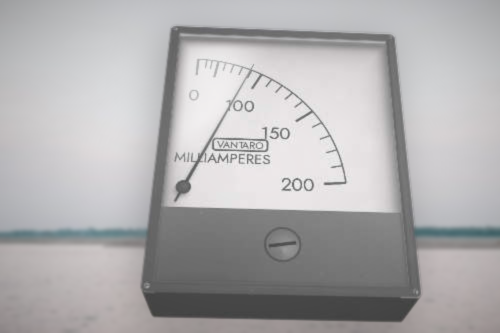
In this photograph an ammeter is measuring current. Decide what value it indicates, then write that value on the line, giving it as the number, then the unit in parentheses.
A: 90 (mA)
